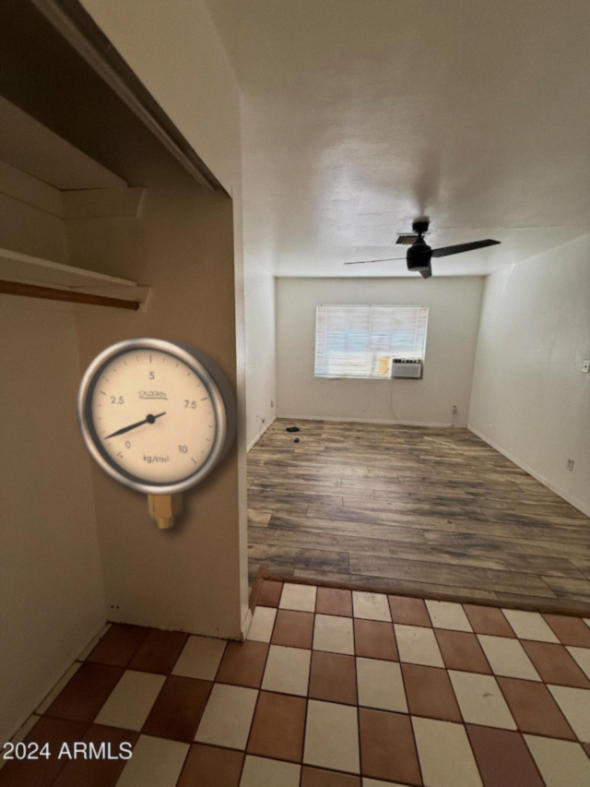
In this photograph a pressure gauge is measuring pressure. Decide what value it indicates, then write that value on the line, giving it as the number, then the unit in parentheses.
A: 0.75 (kg/cm²)
